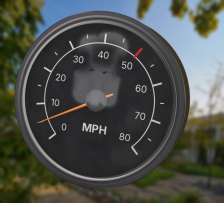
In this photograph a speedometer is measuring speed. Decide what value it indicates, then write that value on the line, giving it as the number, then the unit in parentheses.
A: 5 (mph)
